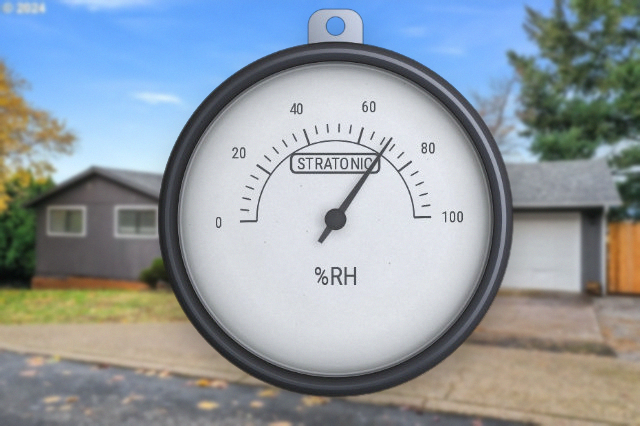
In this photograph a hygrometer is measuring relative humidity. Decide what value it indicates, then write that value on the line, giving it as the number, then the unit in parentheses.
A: 70 (%)
